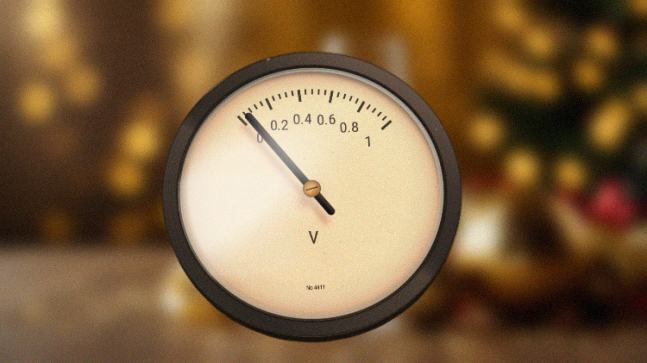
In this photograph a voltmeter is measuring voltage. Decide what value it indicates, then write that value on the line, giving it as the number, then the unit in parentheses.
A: 0.04 (V)
